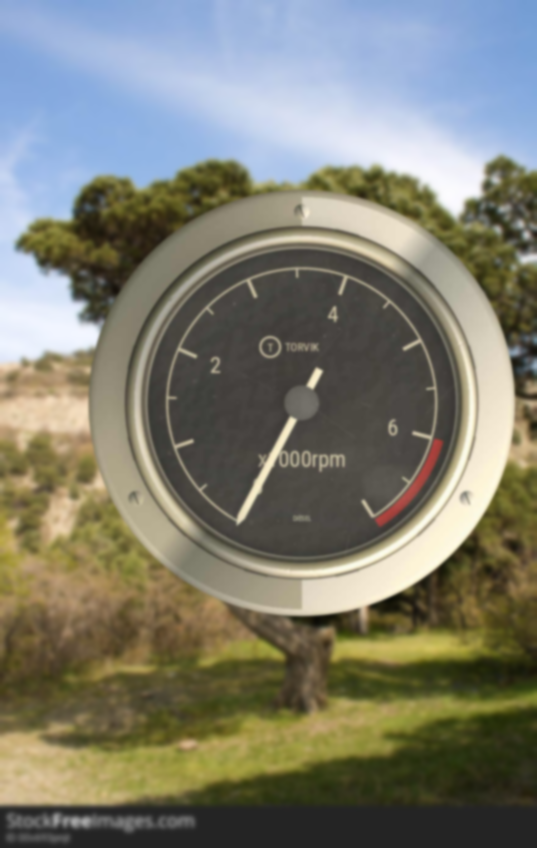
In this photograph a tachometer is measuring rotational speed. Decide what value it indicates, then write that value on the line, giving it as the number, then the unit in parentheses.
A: 0 (rpm)
